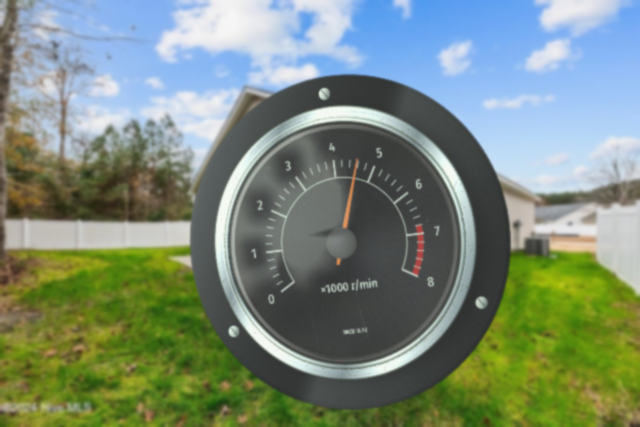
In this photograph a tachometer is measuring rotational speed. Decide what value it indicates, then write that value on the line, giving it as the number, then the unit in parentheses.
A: 4600 (rpm)
